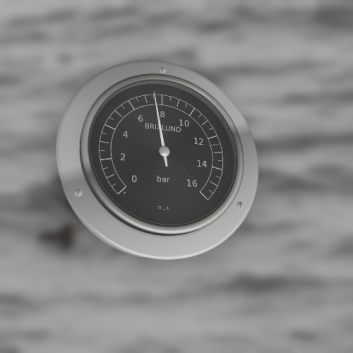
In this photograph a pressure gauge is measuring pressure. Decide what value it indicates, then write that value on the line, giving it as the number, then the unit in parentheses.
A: 7.5 (bar)
